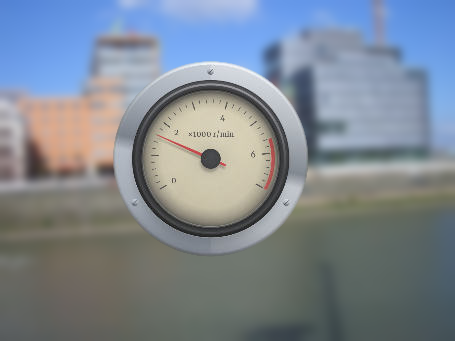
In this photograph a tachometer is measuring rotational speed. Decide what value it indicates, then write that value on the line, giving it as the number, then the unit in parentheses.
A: 1600 (rpm)
